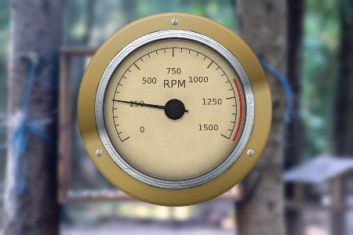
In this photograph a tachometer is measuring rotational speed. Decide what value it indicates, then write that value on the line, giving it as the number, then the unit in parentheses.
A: 250 (rpm)
